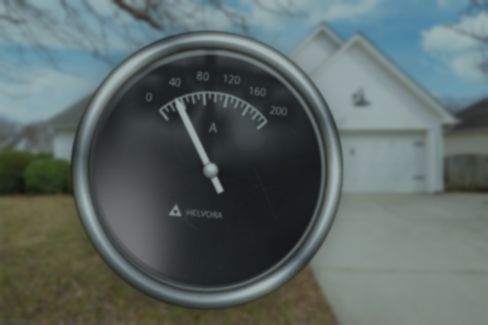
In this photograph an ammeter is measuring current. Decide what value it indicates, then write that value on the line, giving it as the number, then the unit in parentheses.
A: 30 (A)
